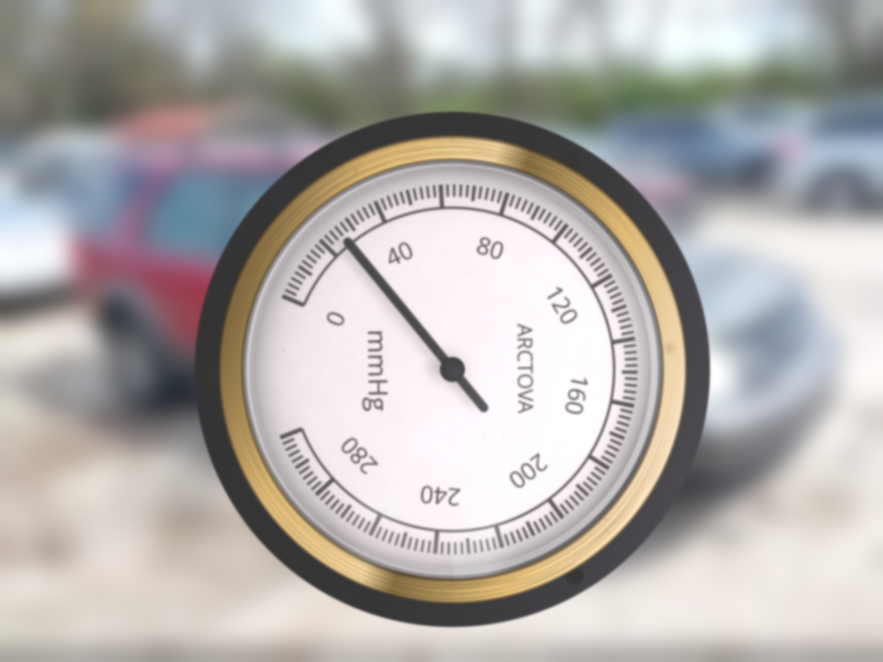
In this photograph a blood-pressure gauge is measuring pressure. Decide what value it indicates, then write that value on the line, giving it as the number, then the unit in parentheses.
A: 26 (mmHg)
